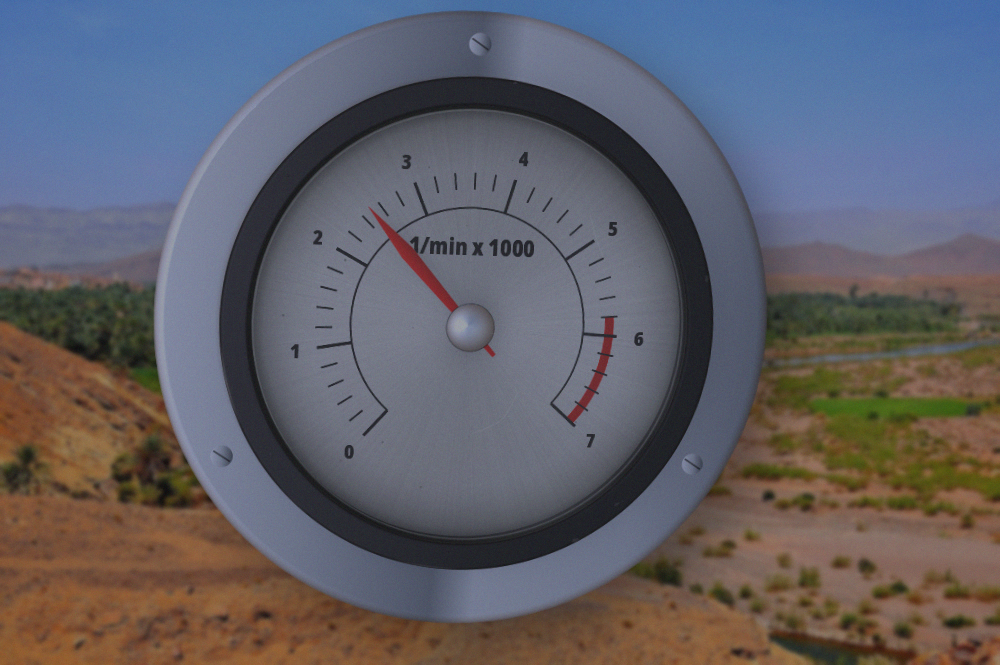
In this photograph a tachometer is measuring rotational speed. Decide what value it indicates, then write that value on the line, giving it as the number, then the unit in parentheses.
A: 2500 (rpm)
